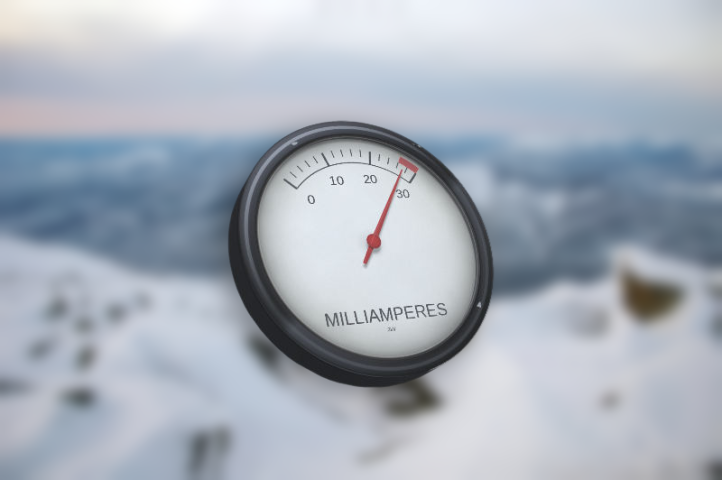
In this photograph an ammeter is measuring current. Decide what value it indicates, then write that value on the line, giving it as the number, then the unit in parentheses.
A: 27 (mA)
